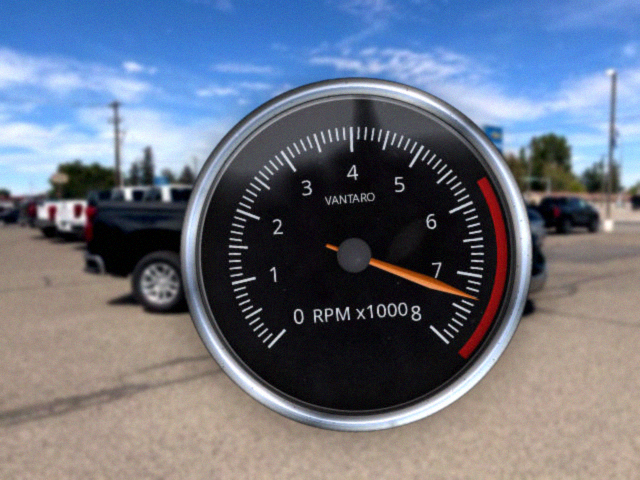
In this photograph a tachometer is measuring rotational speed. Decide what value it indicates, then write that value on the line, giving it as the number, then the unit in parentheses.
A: 7300 (rpm)
